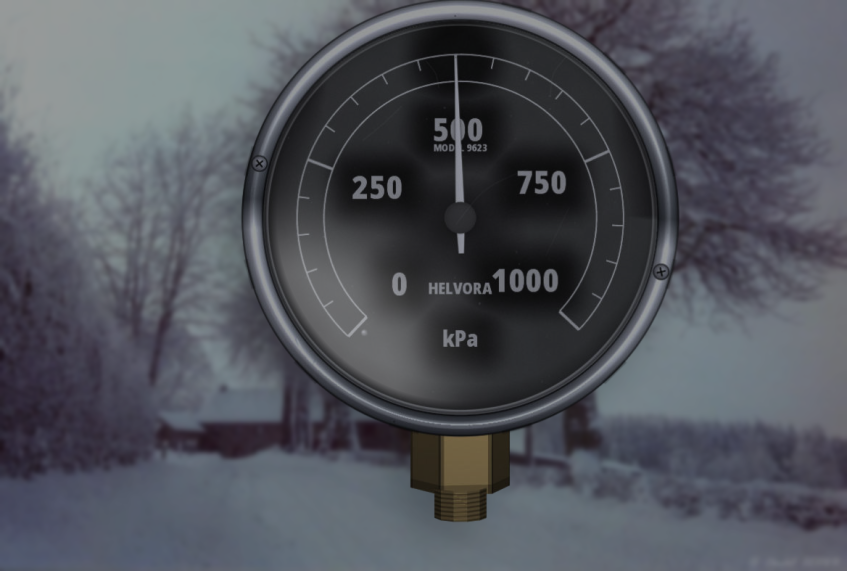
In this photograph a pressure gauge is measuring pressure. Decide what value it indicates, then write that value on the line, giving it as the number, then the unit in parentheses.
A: 500 (kPa)
